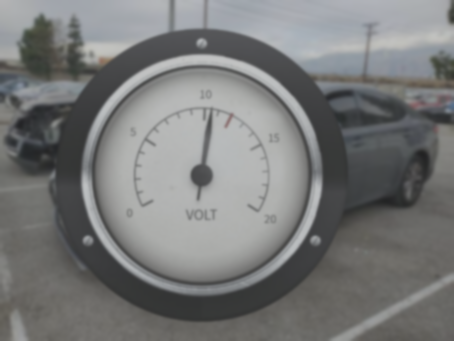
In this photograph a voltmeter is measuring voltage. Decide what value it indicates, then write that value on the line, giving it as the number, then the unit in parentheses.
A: 10.5 (V)
